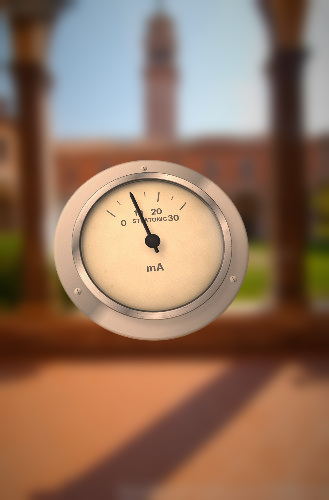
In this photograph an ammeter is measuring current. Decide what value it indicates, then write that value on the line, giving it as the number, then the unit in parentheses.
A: 10 (mA)
